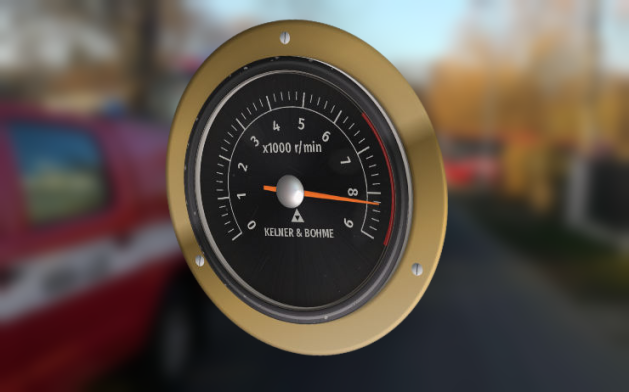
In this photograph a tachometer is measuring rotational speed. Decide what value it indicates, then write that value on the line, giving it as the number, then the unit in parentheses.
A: 8200 (rpm)
